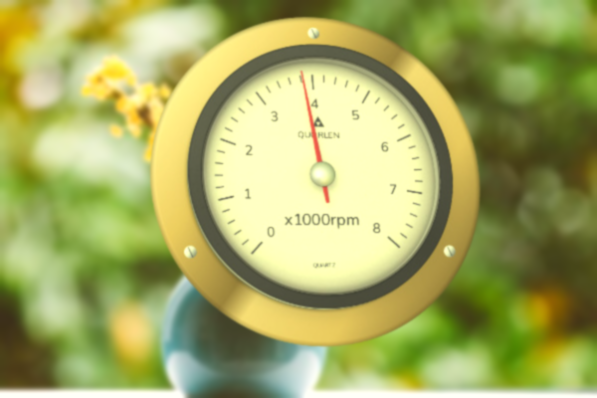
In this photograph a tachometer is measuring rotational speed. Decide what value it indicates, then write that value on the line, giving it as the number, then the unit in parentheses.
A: 3800 (rpm)
